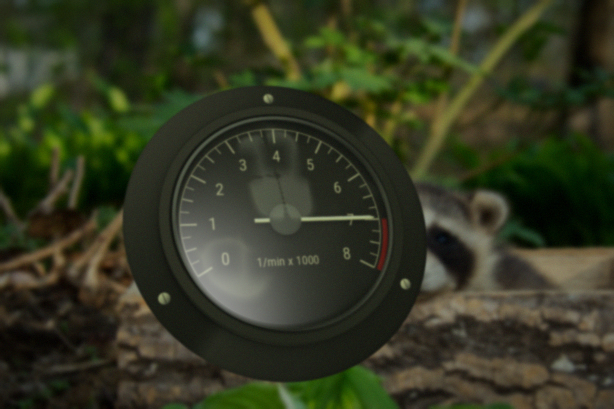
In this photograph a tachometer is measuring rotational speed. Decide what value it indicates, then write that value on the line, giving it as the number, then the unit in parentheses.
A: 7000 (rpm)
